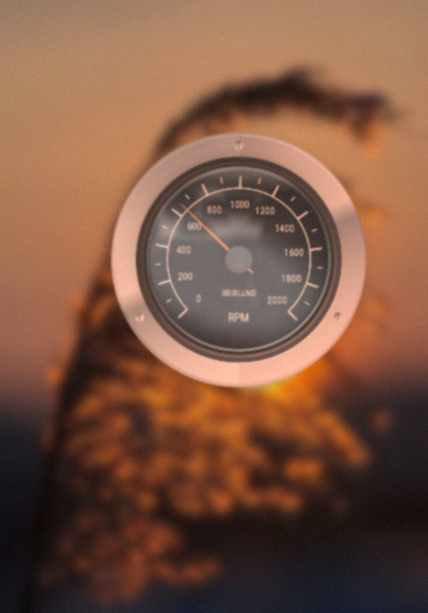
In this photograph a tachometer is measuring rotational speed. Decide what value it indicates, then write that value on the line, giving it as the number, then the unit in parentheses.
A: 650 (rpm)
